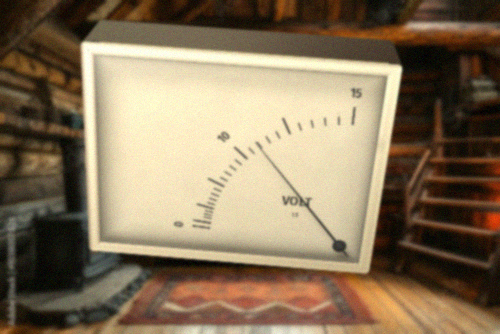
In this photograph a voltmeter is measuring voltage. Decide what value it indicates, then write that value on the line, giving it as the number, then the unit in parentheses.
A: 11 (V)
